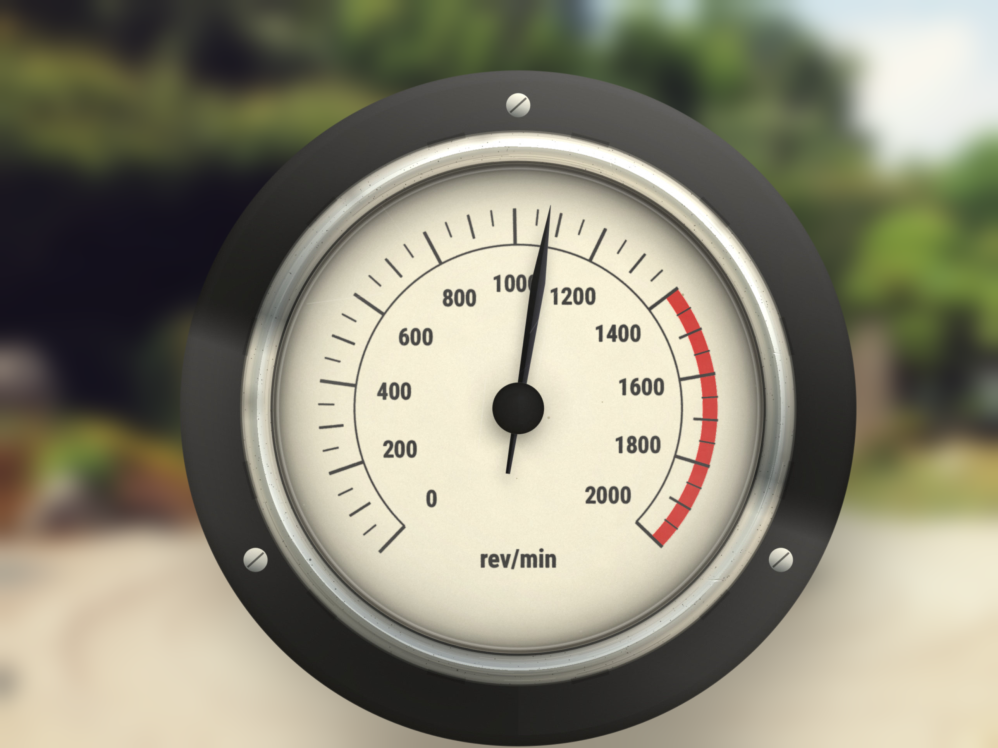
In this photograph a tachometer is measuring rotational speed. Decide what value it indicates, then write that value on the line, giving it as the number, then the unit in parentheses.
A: 1075 (rpm)
